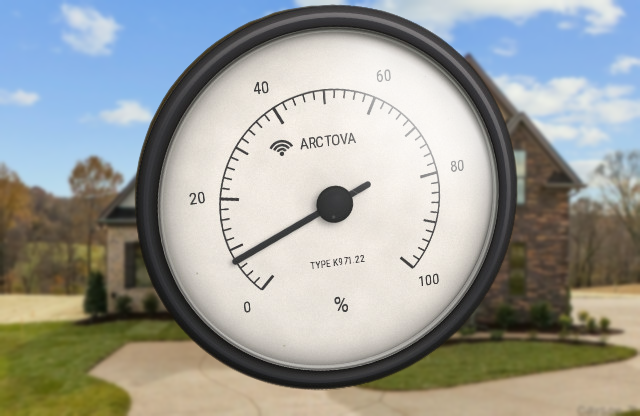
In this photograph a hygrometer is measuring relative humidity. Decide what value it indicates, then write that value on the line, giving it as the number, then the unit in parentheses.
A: 8 (%)
